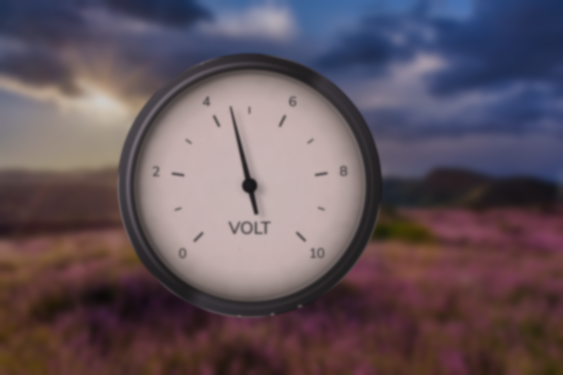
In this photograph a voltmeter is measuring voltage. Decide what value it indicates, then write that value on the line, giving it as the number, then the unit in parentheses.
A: 4.5 (V)
